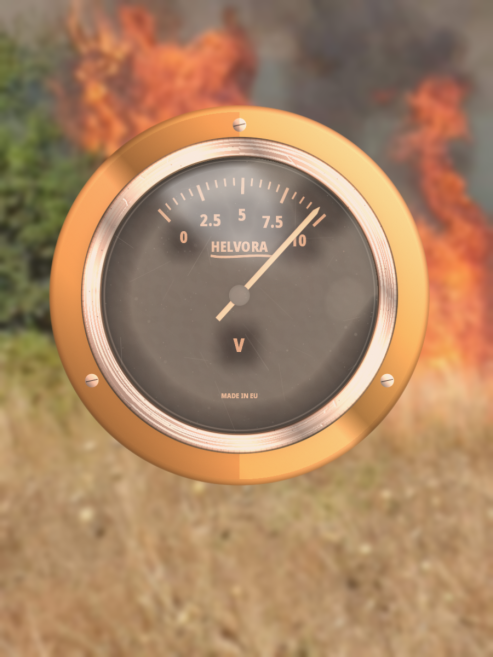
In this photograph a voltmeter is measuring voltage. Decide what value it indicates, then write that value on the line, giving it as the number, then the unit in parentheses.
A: 9.5 (V)
